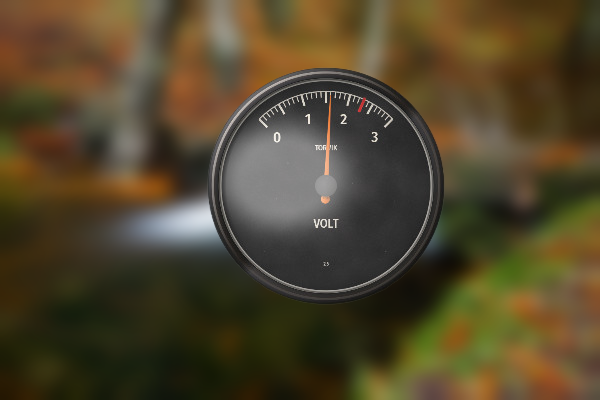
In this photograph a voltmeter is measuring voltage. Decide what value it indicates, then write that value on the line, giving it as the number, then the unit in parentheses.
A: 1.6 (V)
